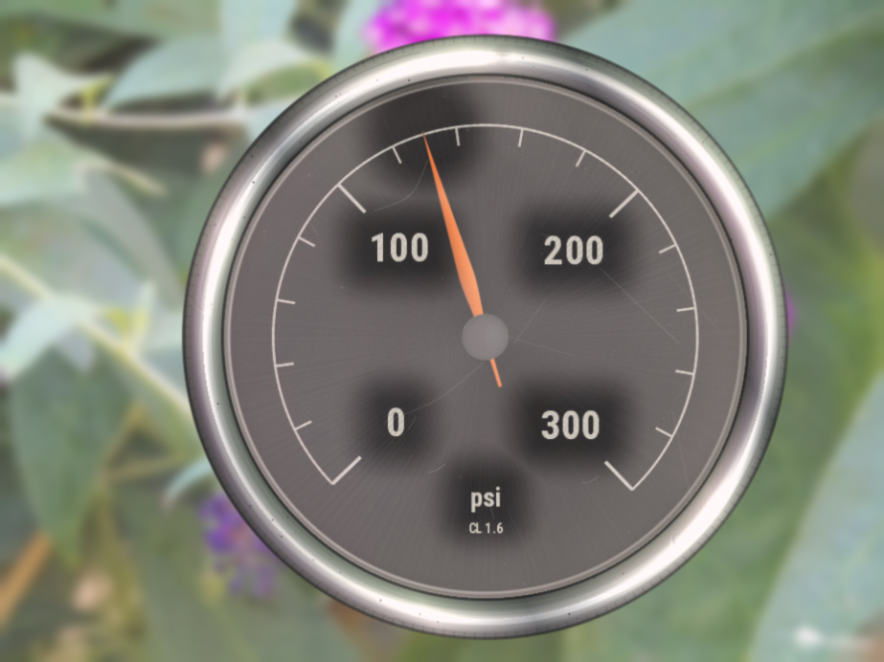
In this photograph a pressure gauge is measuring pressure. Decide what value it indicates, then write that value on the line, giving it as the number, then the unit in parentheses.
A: 130 (psi)
